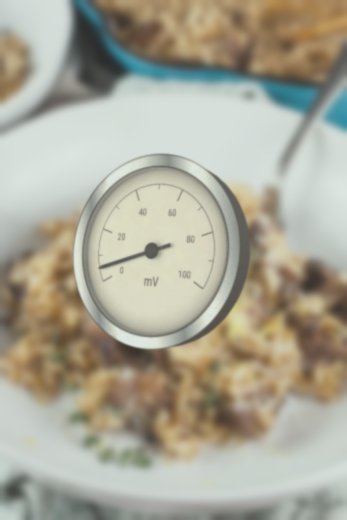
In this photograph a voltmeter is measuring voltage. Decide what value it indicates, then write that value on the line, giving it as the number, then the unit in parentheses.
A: 5 (mV)
